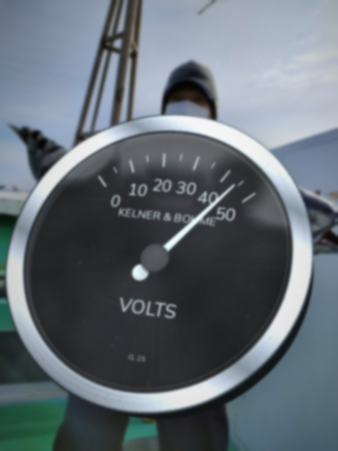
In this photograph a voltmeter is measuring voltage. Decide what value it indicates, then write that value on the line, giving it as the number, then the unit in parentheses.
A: 45 (V)
